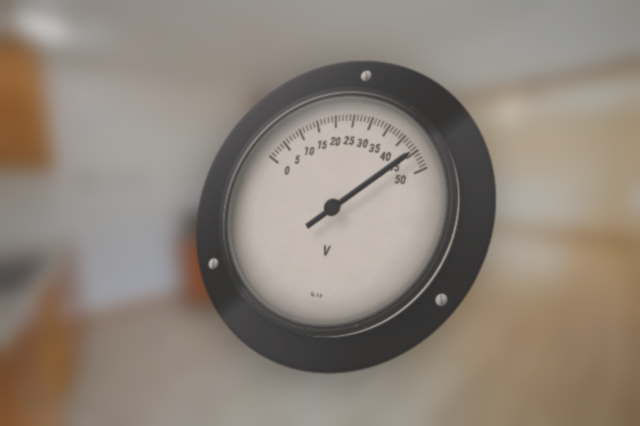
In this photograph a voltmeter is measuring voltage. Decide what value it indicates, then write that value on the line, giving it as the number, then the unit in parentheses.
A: 45 (V)
